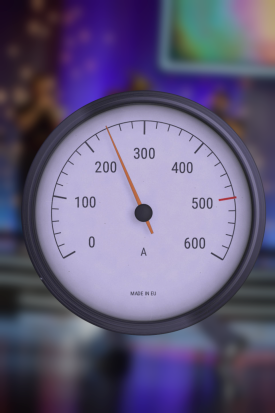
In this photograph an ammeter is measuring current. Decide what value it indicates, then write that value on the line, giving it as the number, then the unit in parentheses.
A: 240 (A)
